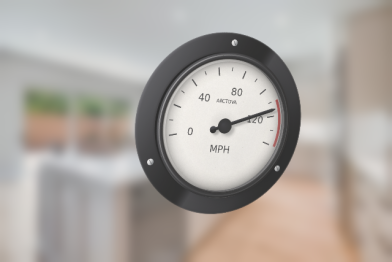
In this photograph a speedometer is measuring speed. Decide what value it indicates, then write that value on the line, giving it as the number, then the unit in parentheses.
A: 115 (mph)
